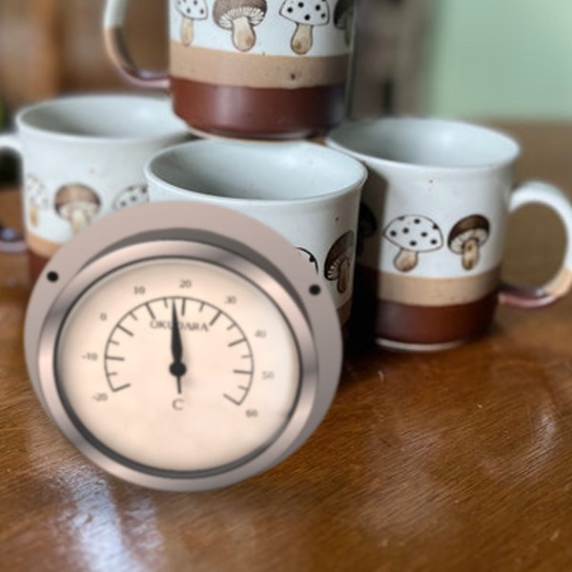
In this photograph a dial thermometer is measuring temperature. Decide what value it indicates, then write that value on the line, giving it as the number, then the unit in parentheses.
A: 17.5 (°C)
